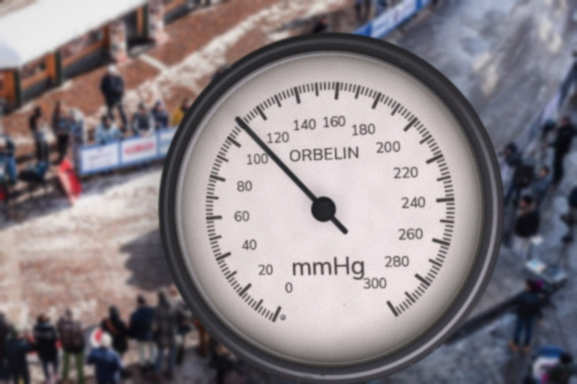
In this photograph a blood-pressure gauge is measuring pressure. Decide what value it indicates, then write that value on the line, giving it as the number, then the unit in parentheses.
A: 110 (mmHg)
